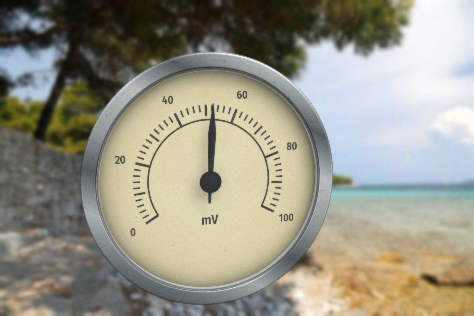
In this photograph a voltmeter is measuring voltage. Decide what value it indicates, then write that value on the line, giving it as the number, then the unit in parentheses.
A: 52 (mV)
